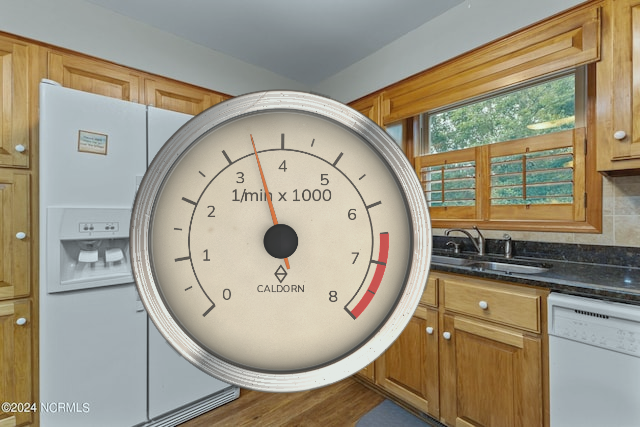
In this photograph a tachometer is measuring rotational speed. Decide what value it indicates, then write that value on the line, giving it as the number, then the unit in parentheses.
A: 3500 (rpm)
